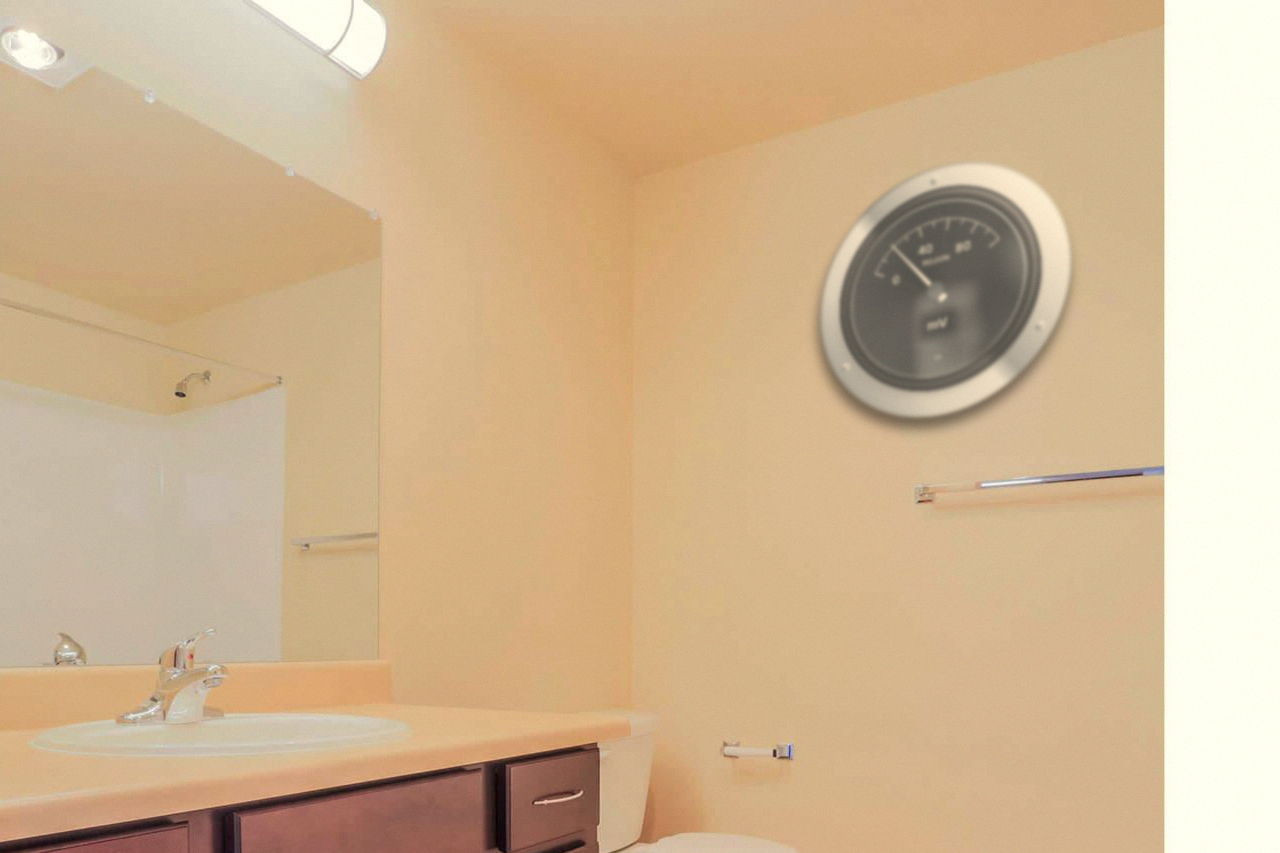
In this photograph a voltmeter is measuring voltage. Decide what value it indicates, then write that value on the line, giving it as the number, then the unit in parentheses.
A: 20 (mV)
